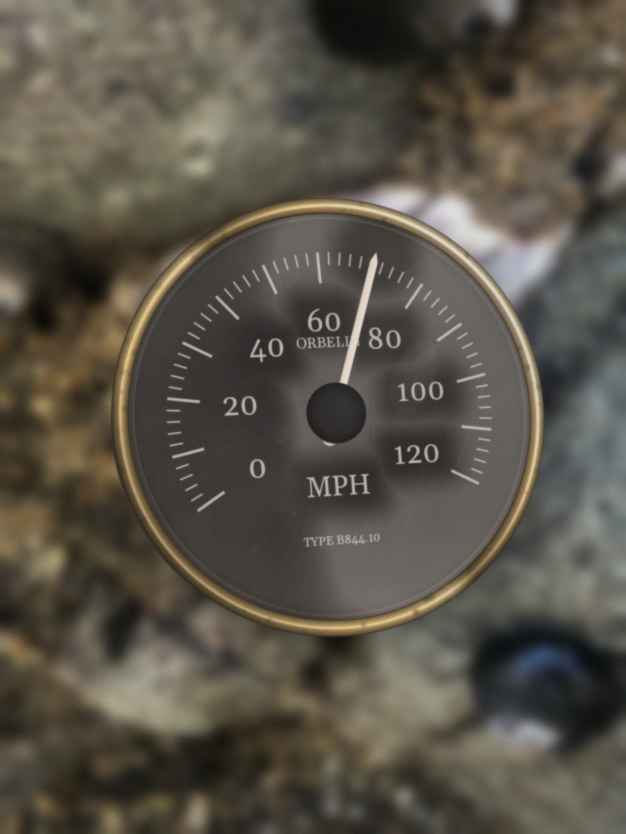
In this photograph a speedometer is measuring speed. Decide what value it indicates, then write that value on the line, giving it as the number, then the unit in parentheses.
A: 70 (mph)
